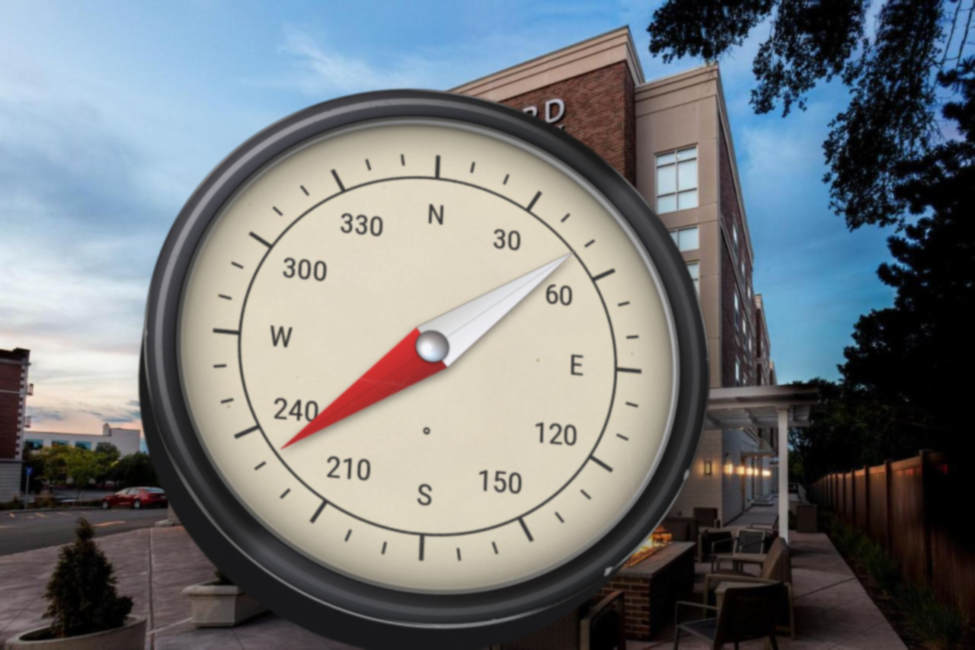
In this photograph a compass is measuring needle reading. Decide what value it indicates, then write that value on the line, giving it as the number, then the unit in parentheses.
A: 230 (°)
